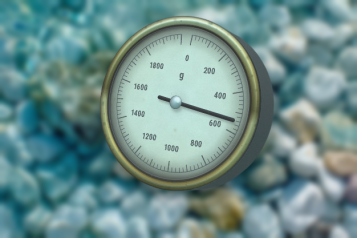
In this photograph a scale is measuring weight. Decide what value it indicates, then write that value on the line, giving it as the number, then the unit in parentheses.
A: 540 (g)
